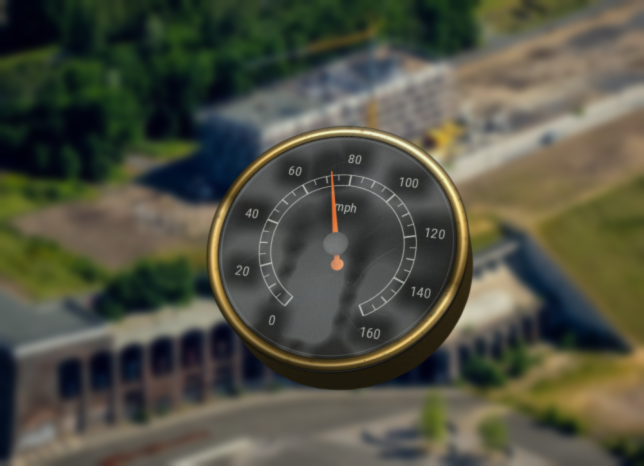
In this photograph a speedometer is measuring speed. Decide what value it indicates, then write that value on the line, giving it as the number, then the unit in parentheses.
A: 72.5 (mph)
